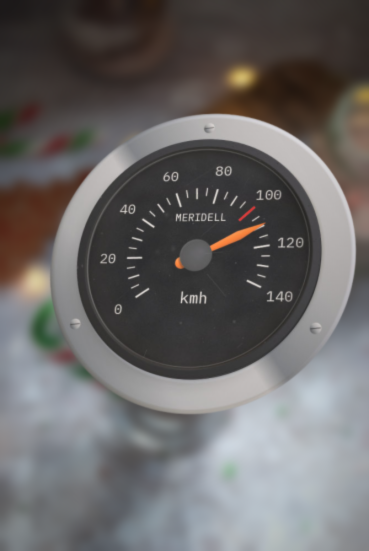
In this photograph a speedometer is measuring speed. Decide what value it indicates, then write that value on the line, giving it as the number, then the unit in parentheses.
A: 110 (km/h)
